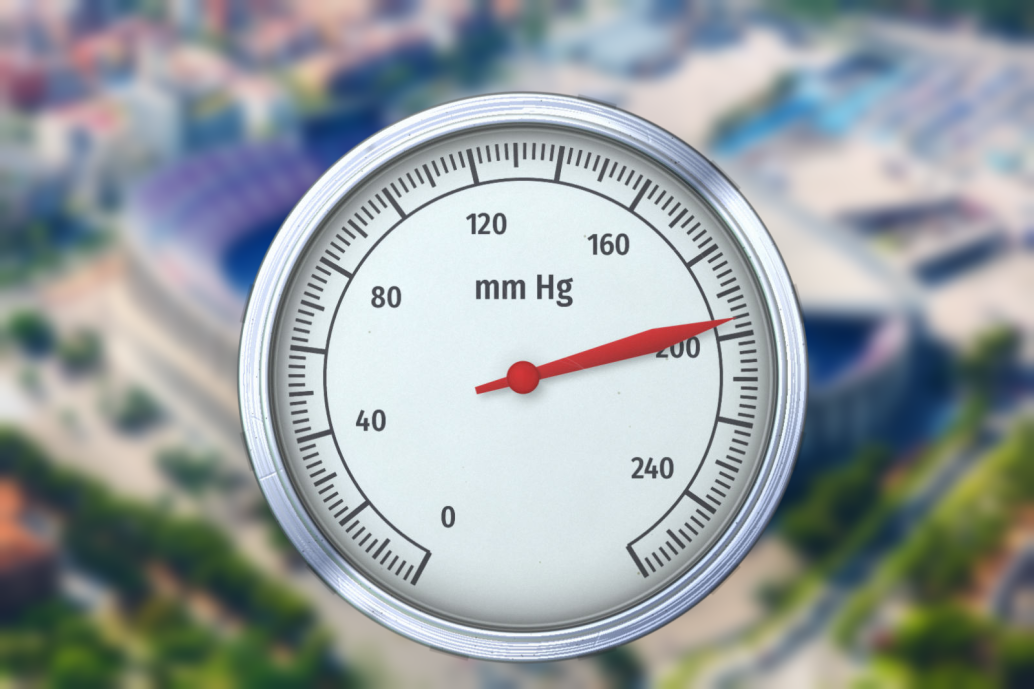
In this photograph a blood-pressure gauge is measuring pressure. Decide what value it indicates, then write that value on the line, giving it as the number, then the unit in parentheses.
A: 196 (mmHg)
